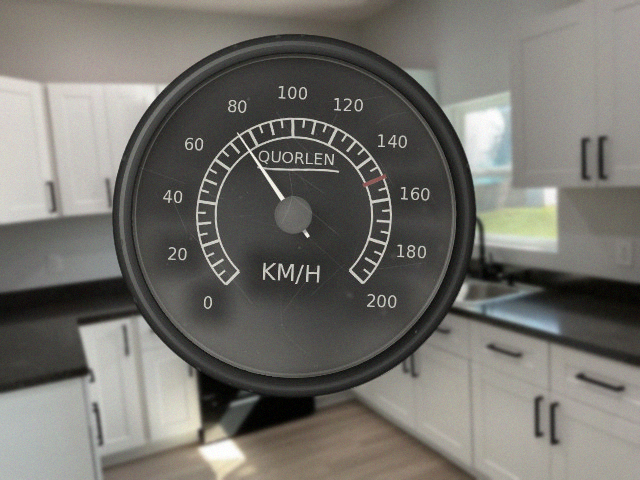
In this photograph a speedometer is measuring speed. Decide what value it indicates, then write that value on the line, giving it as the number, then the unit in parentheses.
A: 75 (km/h)
